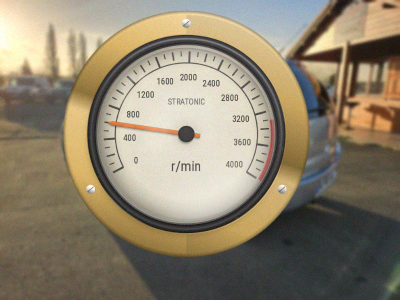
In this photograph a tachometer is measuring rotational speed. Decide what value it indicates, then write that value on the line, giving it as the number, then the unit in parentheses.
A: 600 (rpm)
